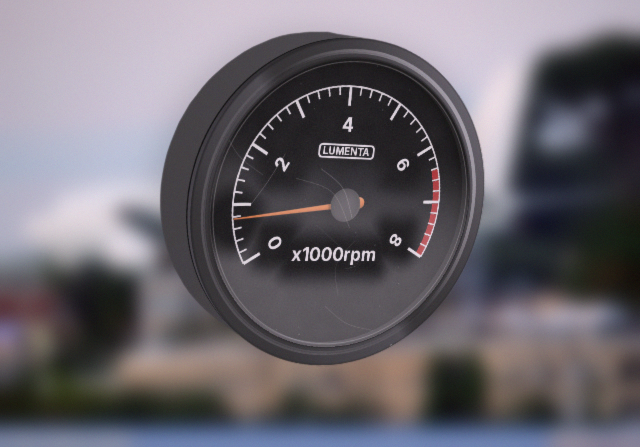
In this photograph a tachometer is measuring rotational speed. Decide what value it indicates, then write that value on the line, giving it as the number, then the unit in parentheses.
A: 800 (rpm)
